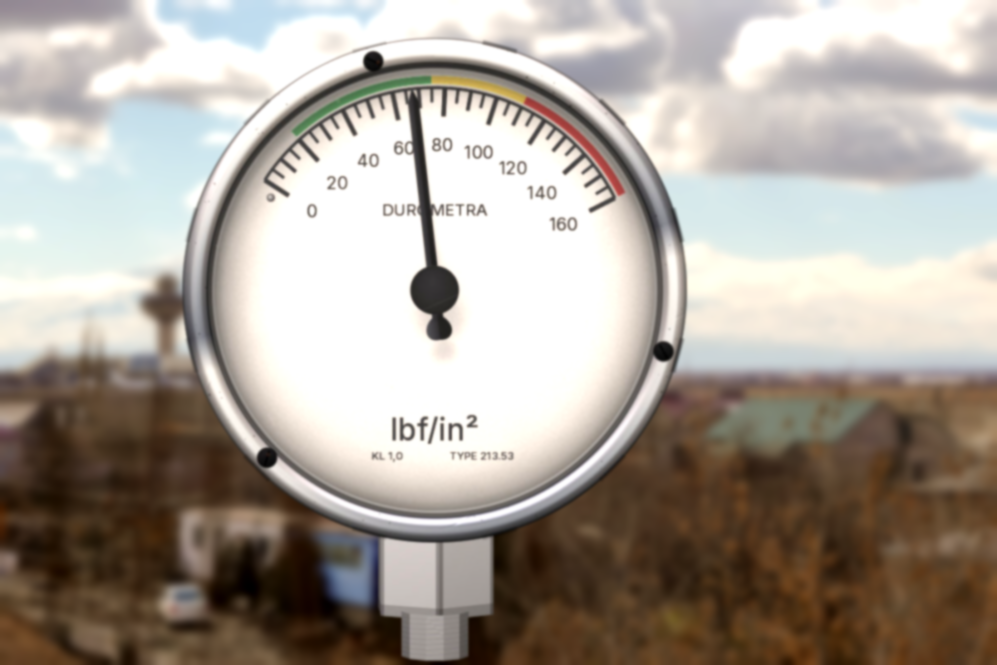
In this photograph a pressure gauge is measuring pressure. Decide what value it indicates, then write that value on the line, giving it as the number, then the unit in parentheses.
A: 67.5 (psi)
